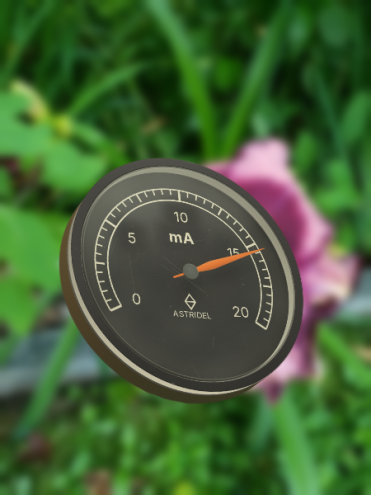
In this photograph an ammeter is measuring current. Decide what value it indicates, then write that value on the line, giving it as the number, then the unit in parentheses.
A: 15.5 (mA)
